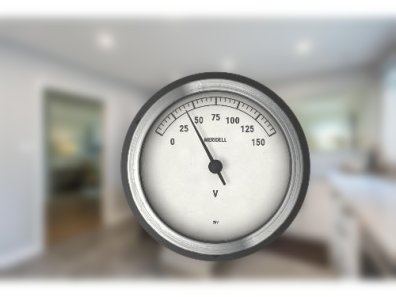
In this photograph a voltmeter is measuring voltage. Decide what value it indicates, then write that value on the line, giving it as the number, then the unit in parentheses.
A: 40 (V)
